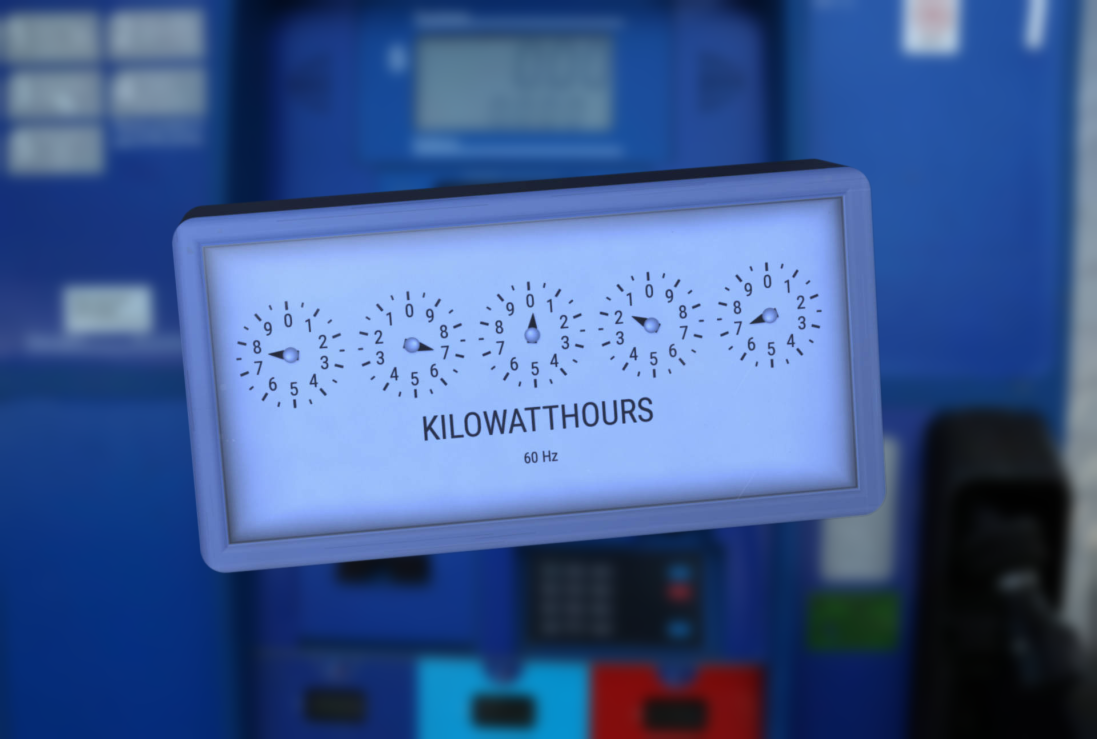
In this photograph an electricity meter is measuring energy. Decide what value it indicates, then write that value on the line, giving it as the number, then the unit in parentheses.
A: 77017 (kWh)
